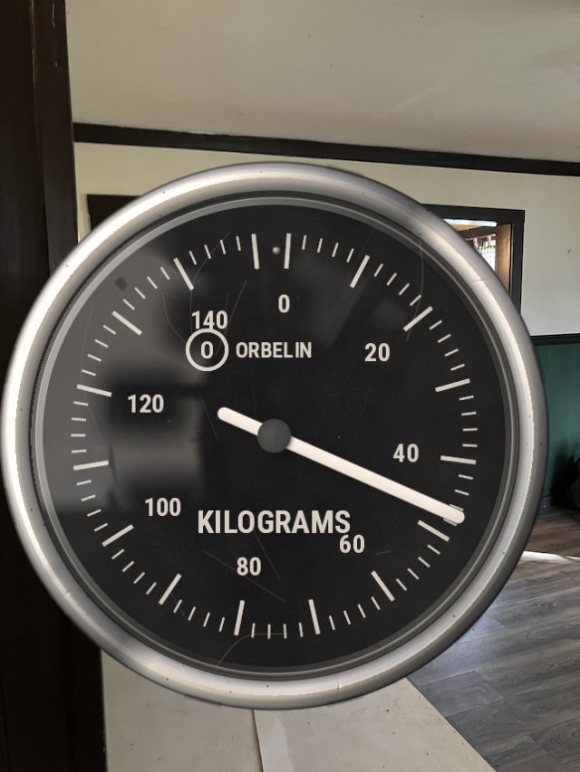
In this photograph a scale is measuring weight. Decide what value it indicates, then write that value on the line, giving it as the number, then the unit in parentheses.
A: 47 (kg)
